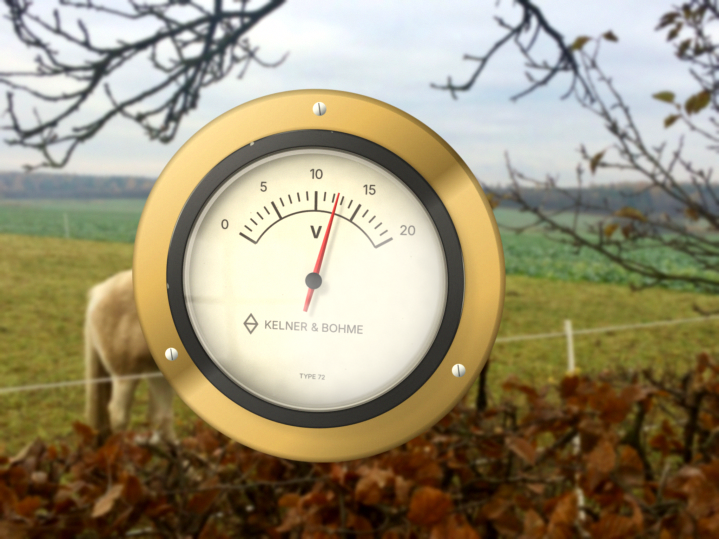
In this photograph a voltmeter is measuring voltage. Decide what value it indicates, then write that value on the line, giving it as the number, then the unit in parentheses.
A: 12.5 (V)
